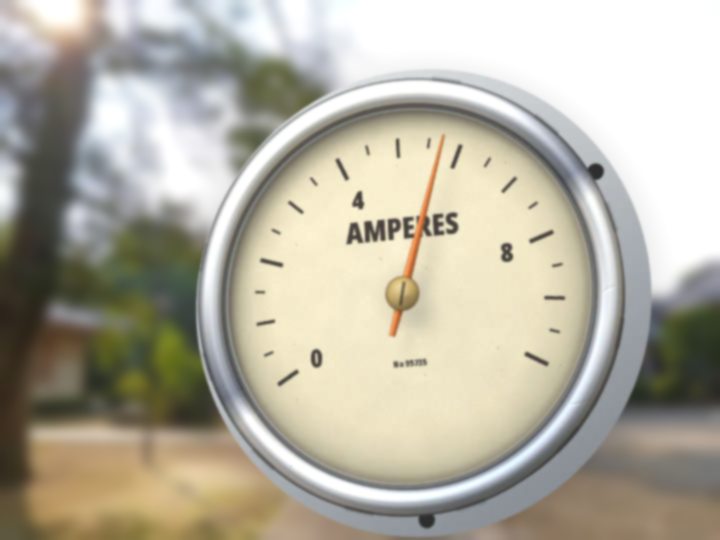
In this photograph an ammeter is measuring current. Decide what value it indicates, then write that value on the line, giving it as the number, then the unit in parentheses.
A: 5.75 (A)
